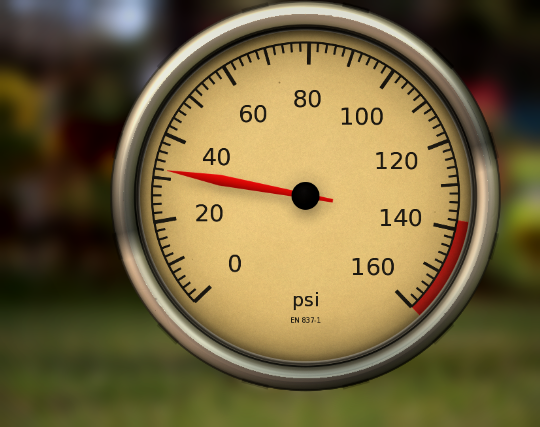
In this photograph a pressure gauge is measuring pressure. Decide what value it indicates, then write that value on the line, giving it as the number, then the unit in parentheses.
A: 32 (psi)
